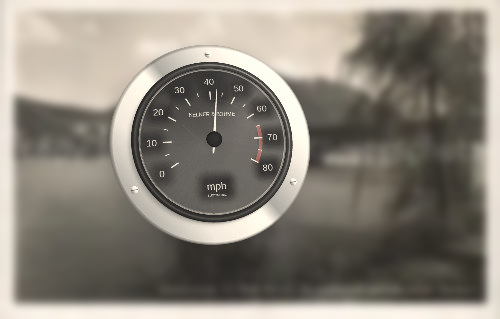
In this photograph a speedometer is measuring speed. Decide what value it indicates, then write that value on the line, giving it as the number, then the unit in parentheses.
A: 42.5 (mph)
